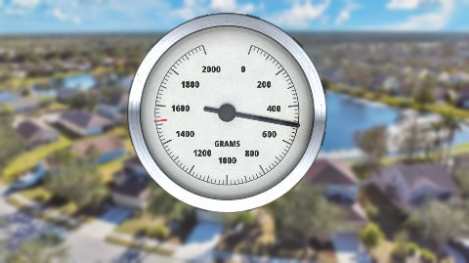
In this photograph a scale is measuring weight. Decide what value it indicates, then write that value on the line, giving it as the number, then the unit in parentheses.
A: 500 (g)
